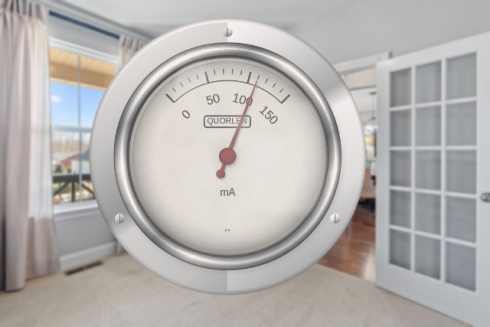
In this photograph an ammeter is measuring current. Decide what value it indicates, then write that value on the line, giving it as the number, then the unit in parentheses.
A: 110 (mA)
